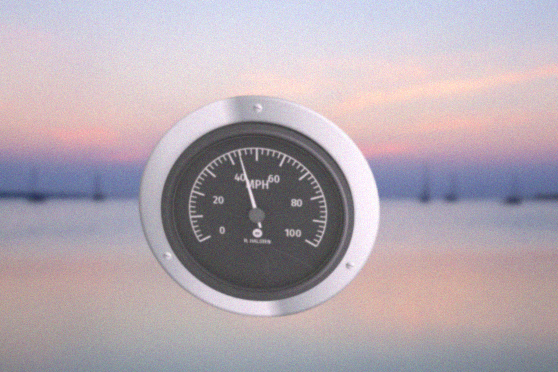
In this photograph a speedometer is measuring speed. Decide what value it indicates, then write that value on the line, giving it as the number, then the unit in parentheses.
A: 44 (mph)
